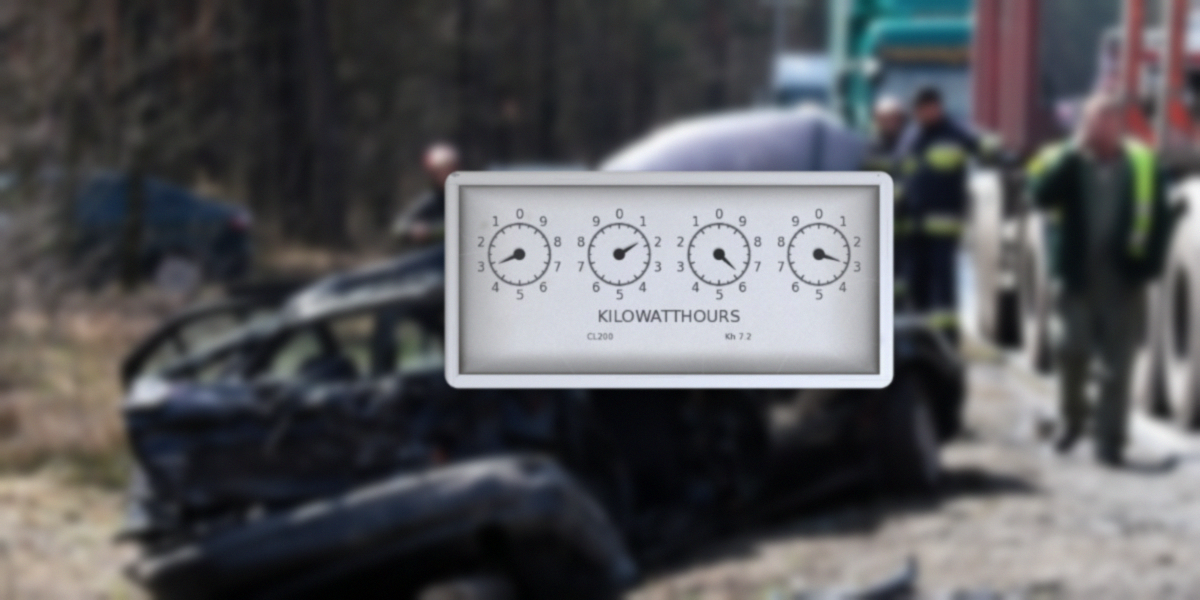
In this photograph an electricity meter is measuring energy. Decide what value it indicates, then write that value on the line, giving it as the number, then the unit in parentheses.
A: 3163 (kWh)
